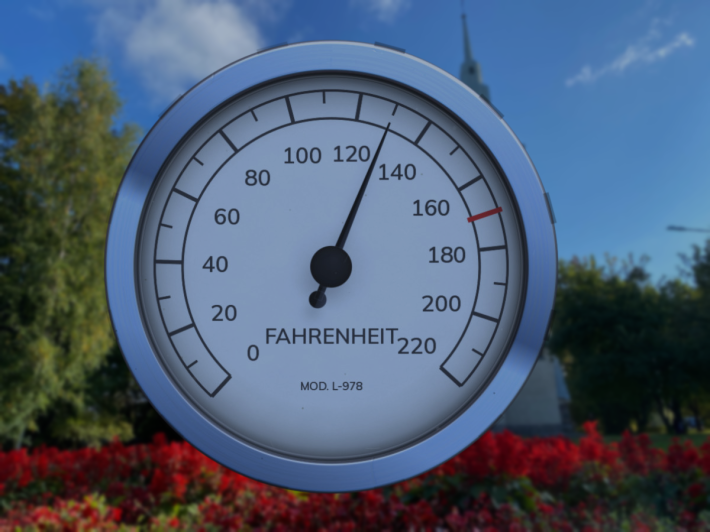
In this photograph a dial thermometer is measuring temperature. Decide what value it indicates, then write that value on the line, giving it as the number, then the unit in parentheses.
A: 130 (°F)
